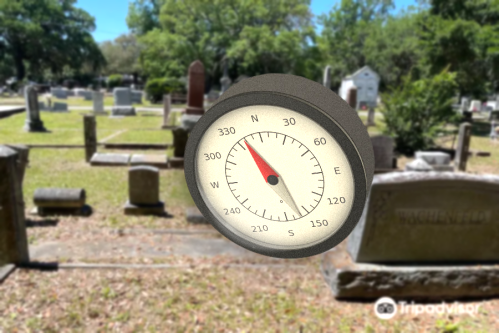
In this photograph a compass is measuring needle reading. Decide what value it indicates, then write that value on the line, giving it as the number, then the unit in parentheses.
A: 340 (°)
